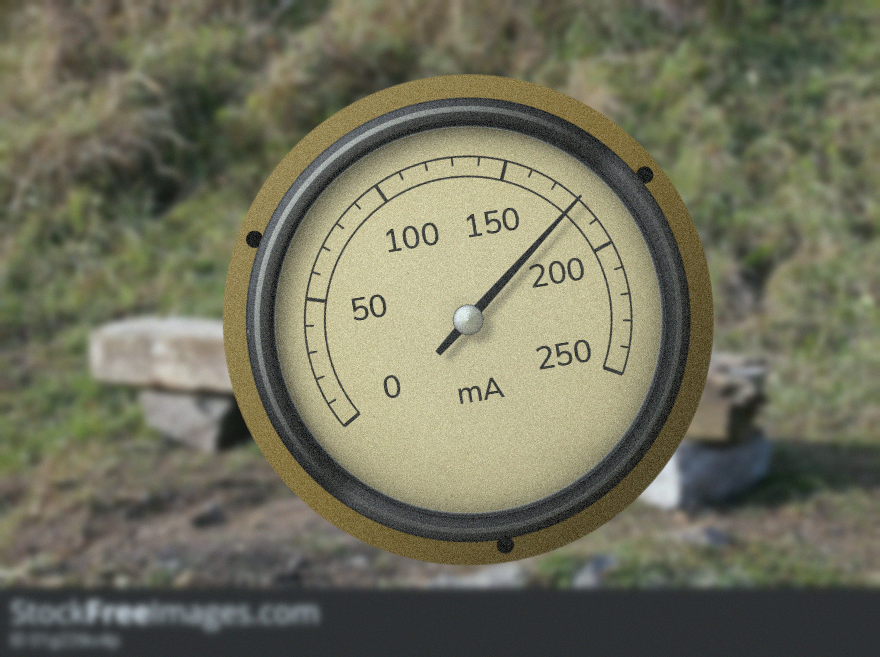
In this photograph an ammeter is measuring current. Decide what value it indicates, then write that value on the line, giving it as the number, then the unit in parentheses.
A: 180 (mA)
